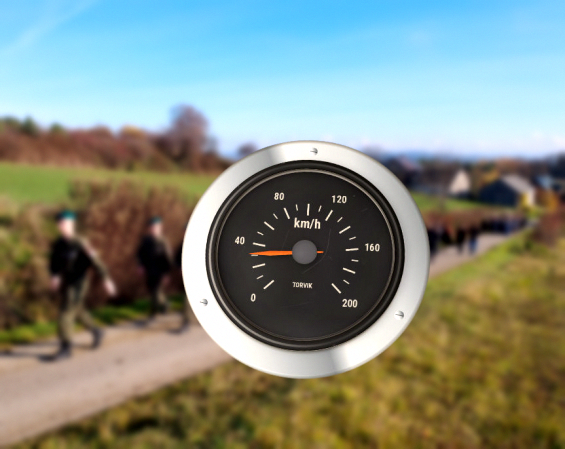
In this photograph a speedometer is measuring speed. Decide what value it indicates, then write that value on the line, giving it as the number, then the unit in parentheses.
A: 30 (km/h)
